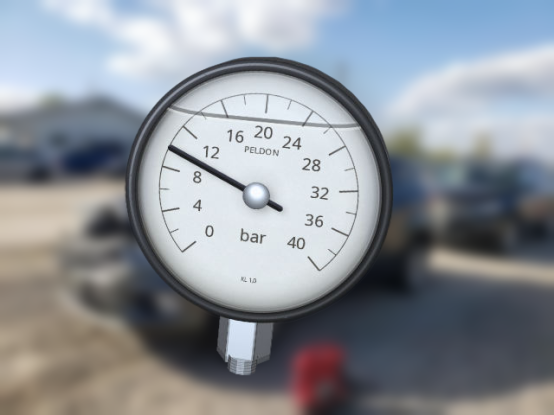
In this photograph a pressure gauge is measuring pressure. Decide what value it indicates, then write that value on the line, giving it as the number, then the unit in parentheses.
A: 10 (bar)
